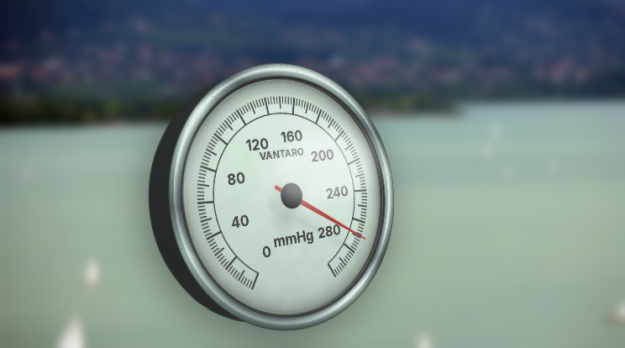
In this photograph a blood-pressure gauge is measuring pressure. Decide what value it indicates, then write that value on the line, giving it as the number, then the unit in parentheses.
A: 270 (mmHg)
